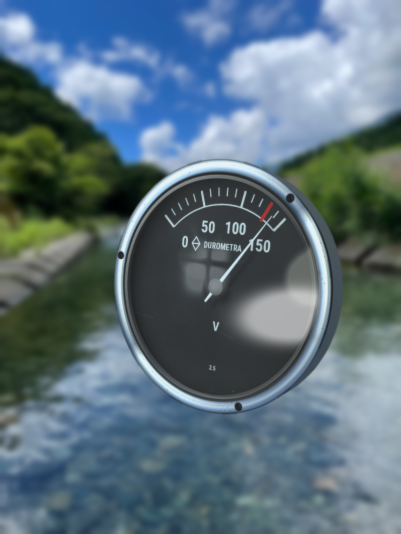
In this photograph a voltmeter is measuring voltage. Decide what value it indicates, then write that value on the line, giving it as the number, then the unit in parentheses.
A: 140 (V)
